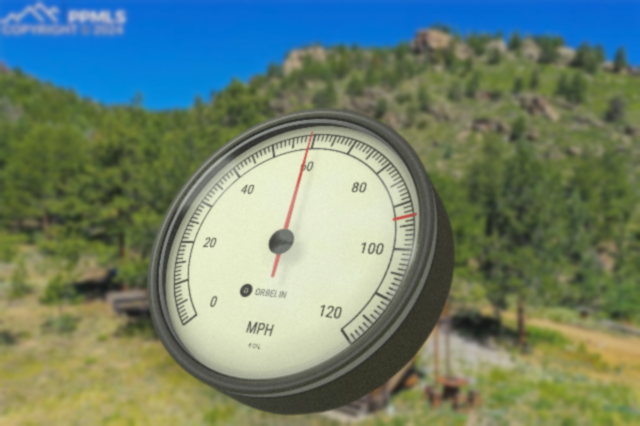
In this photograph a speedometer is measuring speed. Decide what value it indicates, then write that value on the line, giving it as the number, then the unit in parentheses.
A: 60 (mph)
